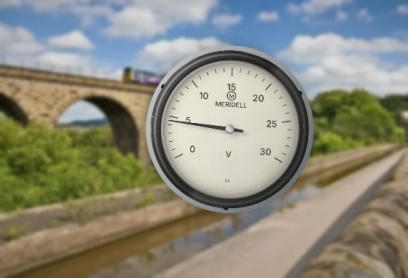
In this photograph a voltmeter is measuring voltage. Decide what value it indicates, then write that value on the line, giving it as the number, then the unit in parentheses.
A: 4.5 (V)
